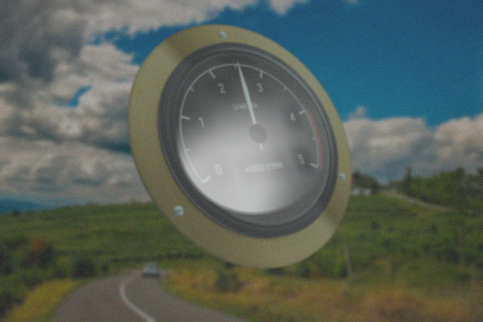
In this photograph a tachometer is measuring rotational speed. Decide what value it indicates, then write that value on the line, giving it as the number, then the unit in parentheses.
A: 2500 (rpm)
